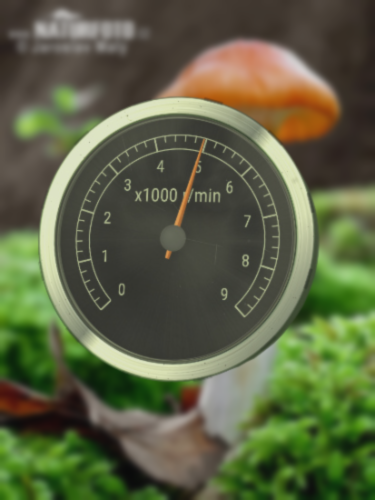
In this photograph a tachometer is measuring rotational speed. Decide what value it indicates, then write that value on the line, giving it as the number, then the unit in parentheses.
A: 5000 (rpm)
